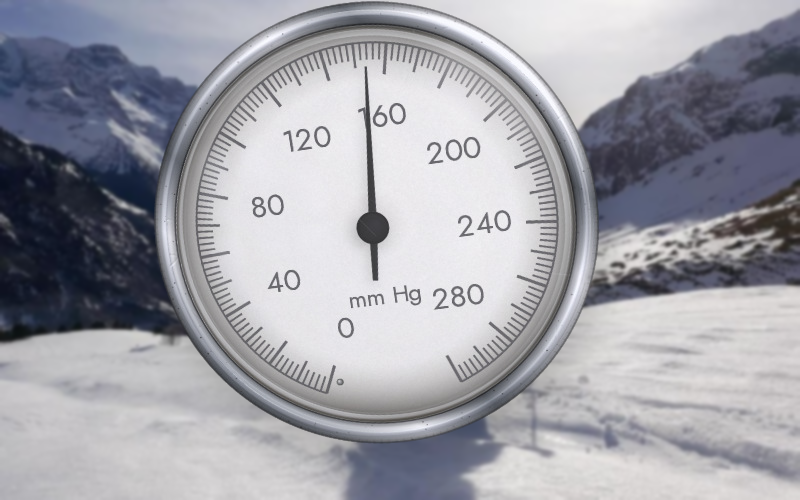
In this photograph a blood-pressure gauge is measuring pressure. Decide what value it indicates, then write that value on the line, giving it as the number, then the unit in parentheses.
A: 154 (mmHg)
